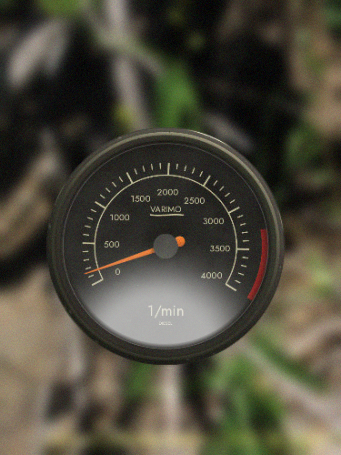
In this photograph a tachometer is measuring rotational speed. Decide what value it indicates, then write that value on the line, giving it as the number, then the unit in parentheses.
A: 150 (rpm)
